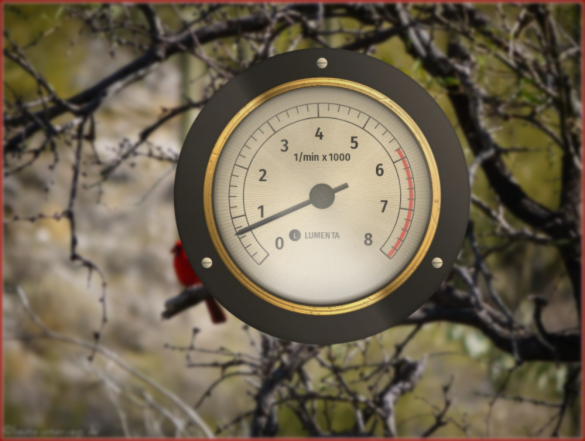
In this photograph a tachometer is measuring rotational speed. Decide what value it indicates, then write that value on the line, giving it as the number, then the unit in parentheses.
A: 700 (rpm)
